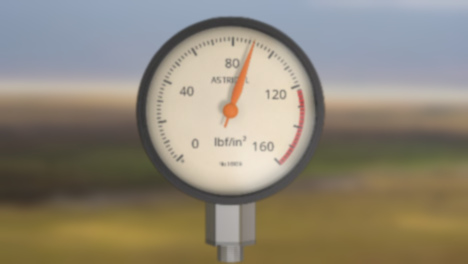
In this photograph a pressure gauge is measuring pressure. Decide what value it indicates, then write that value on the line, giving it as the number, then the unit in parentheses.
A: 90 (psi)
